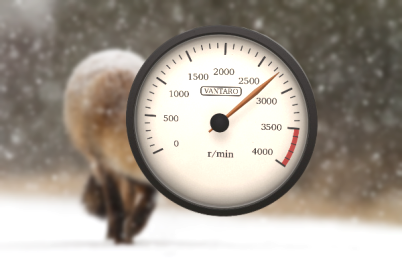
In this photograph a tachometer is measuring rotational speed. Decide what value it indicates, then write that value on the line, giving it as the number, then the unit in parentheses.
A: 2750 (rpm)
